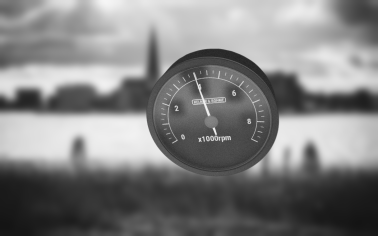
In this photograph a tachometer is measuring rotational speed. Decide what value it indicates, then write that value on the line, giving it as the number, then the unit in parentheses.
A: 4000 (rpm)
